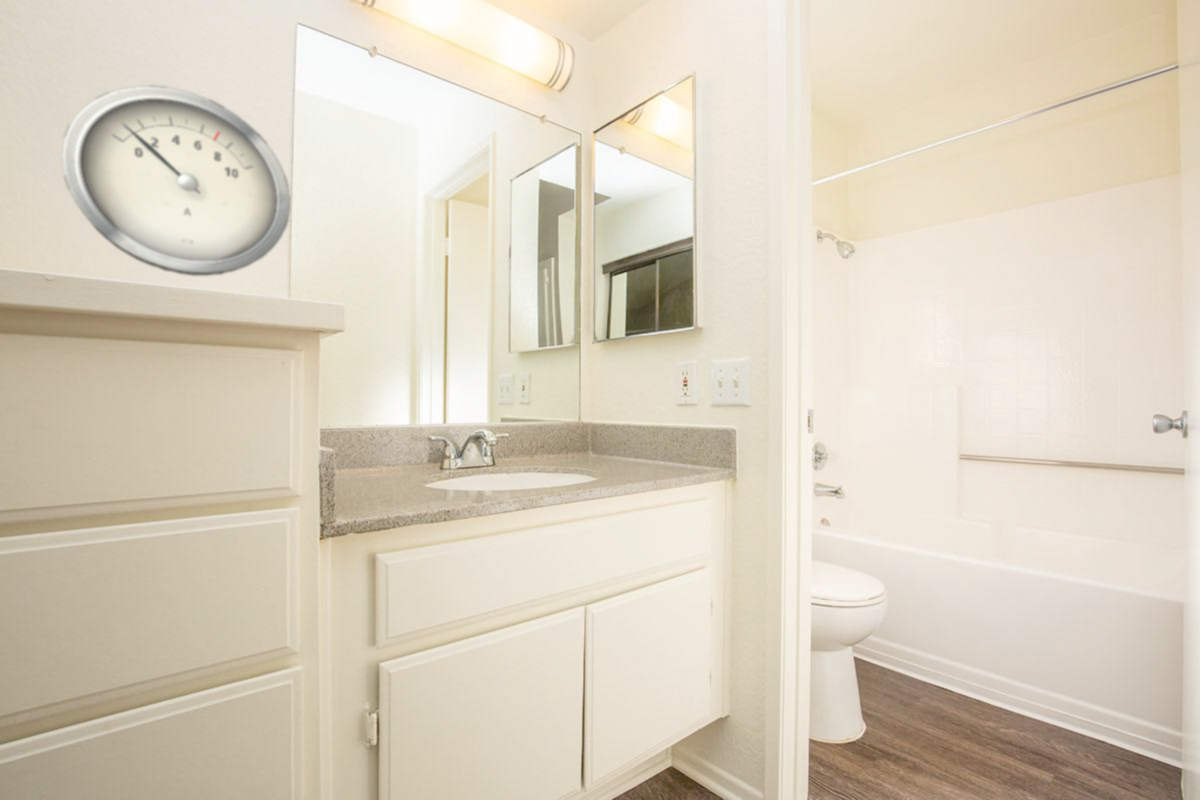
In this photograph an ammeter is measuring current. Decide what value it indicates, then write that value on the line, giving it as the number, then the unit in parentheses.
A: 1 (A)
